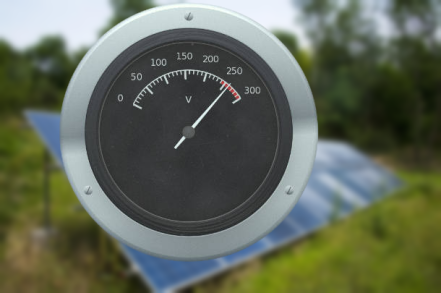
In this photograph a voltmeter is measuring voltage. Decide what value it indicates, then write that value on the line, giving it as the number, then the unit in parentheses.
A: 260 (V)
